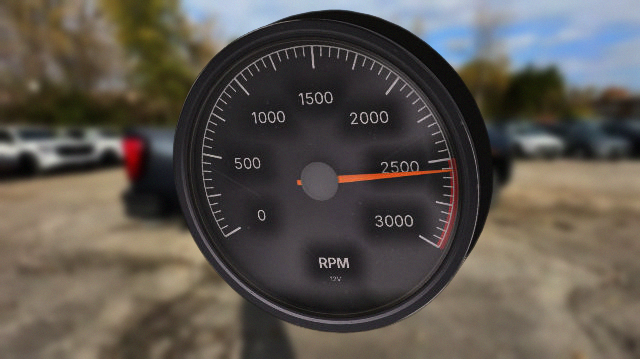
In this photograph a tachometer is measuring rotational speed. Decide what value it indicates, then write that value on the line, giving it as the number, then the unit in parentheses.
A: 2550 (rpm)
